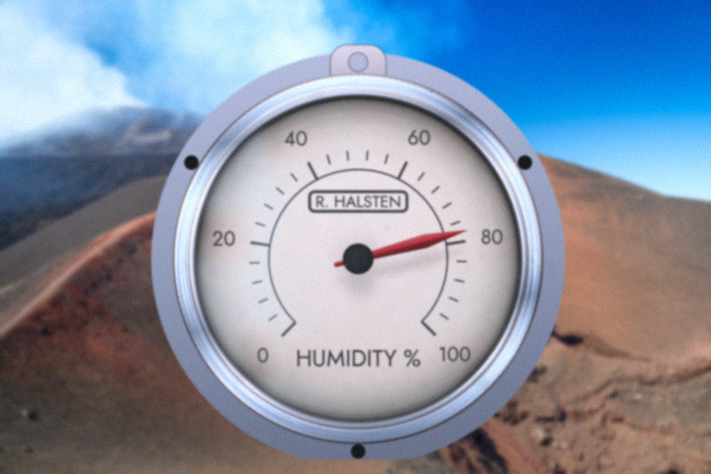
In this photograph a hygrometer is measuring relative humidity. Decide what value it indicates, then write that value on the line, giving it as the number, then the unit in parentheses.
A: 78 (%)
